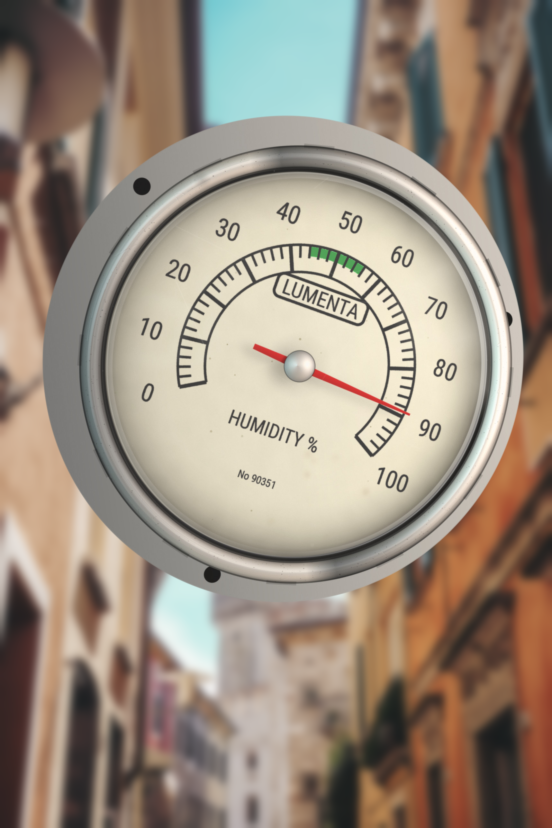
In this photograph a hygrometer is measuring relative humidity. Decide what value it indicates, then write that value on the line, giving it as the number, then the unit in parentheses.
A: 89 (%)
